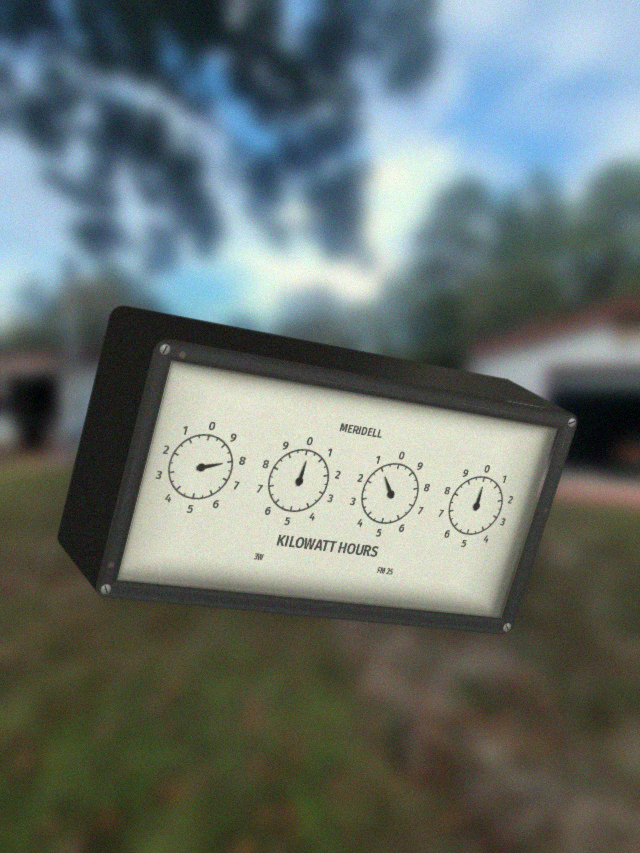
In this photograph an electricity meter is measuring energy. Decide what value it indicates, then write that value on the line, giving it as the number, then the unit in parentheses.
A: 8010 (kWh)
